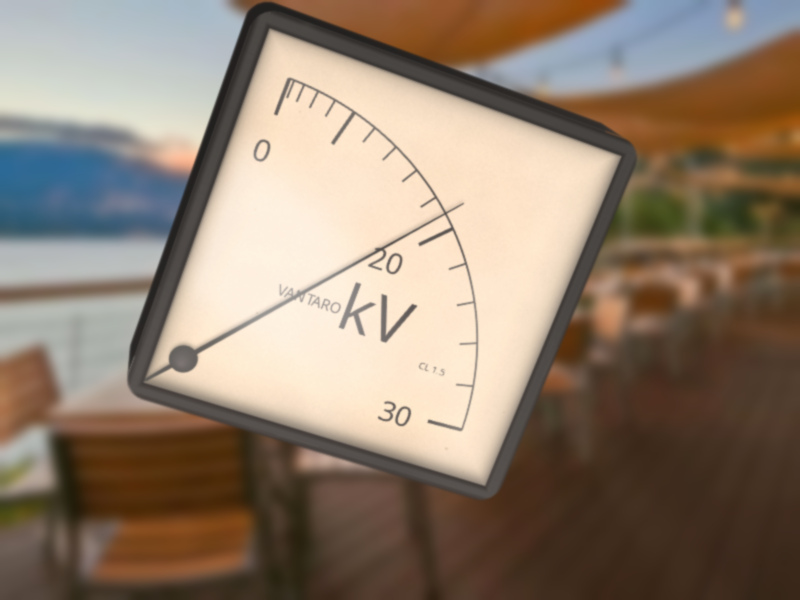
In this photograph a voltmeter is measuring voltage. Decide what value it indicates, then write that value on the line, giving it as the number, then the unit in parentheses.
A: 19 (kV)
